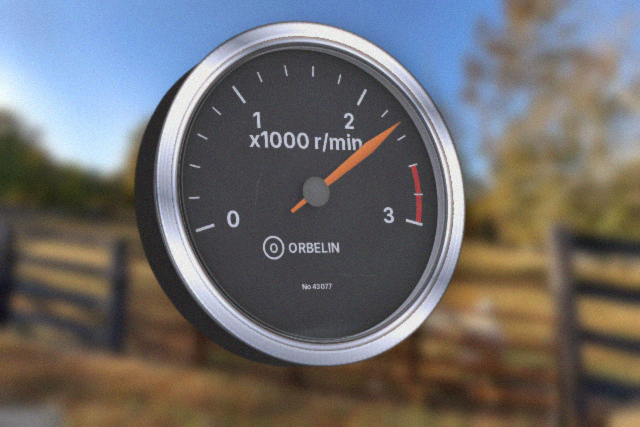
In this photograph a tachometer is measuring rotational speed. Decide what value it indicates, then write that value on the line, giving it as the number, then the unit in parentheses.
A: 2300 (rpm)
